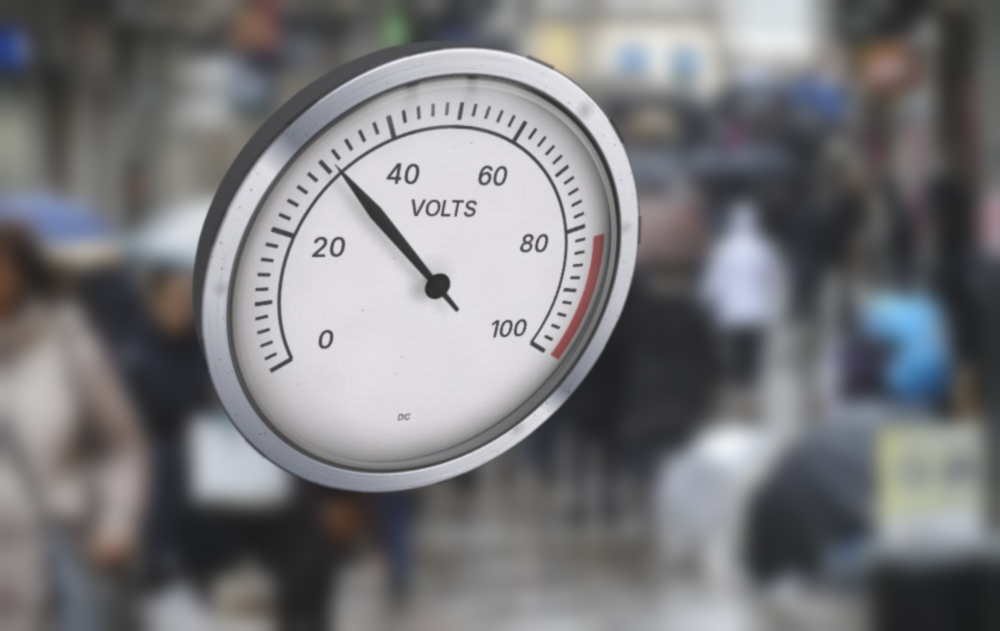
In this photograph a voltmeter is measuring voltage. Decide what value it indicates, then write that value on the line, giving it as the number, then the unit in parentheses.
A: 31 (V)
